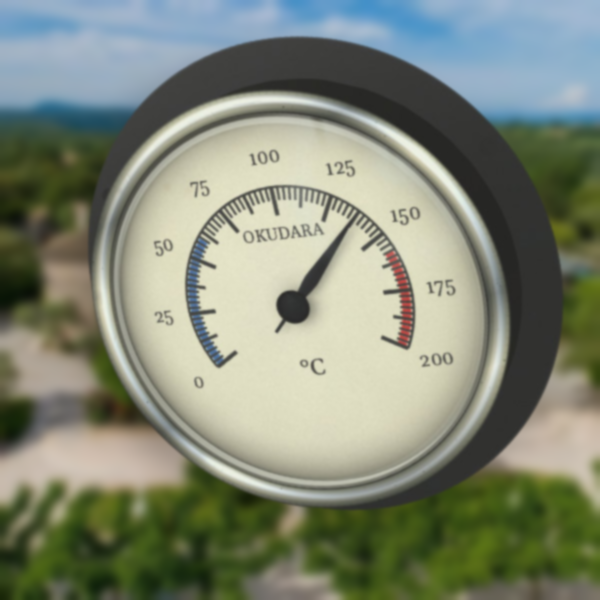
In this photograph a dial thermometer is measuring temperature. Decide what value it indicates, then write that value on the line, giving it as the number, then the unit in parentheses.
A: 137.5 (°C)
